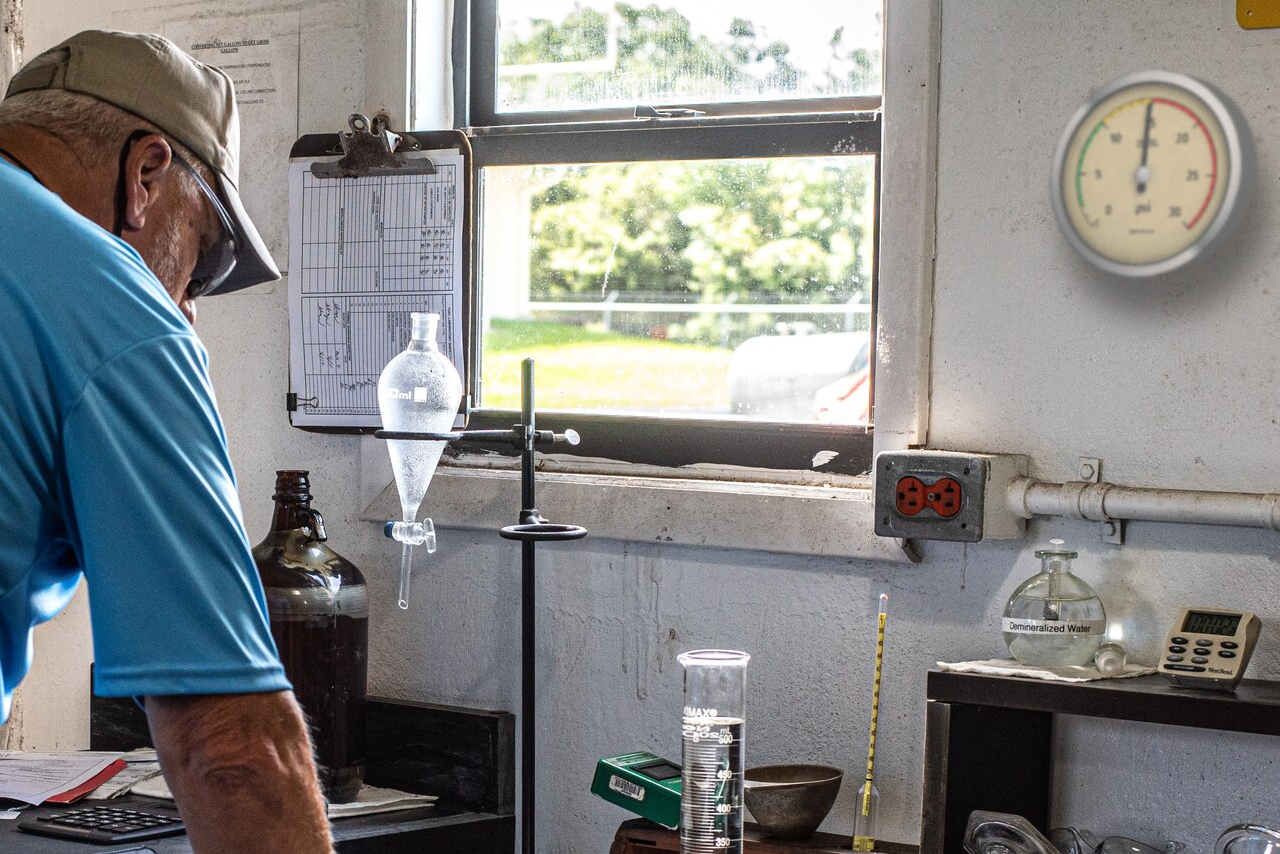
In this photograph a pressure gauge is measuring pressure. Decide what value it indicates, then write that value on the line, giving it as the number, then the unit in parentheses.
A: 15 (psi)
